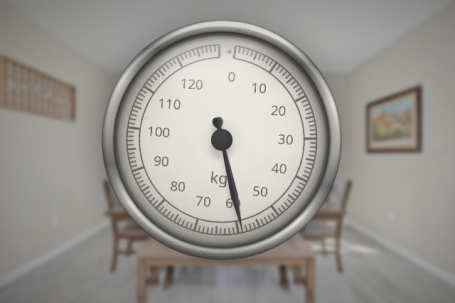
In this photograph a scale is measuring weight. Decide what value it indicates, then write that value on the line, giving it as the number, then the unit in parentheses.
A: 59 (kg)
